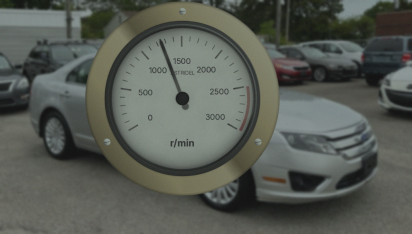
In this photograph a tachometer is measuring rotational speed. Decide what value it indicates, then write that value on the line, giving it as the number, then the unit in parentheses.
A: 1250 (rpm)
